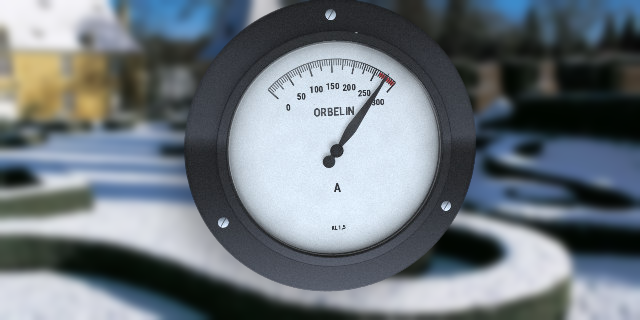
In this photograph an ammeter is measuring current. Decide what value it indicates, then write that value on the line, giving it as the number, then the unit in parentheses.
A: 275 (A)
